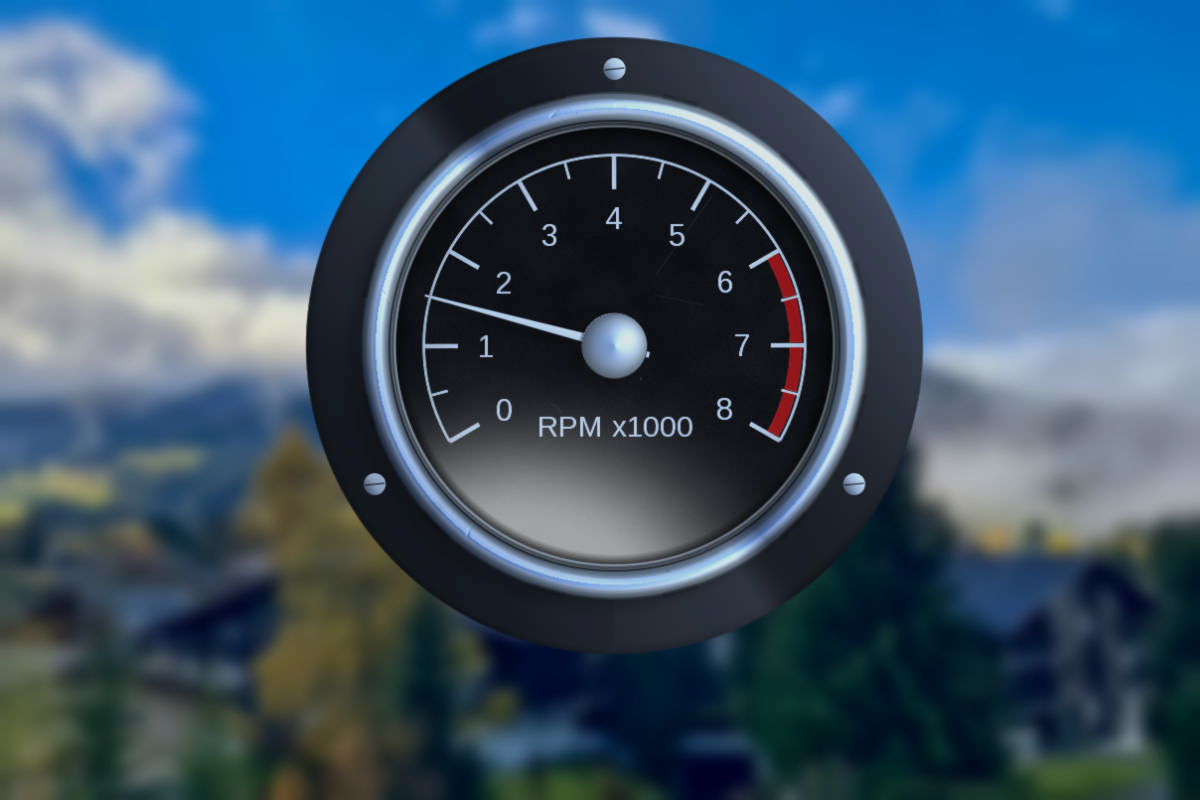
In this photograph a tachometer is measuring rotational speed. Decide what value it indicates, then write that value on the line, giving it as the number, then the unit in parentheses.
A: 1500 (rpm)
